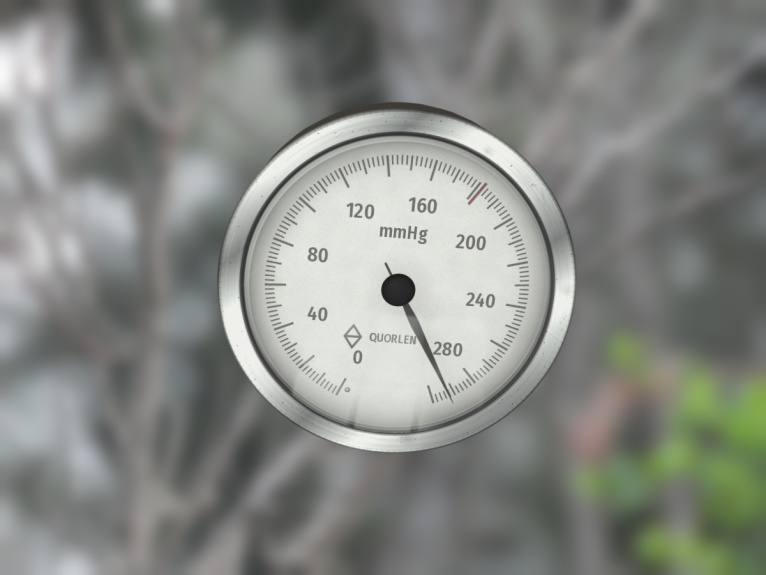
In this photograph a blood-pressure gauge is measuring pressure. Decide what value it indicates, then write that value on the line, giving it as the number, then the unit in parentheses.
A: 292 (mmHg)
